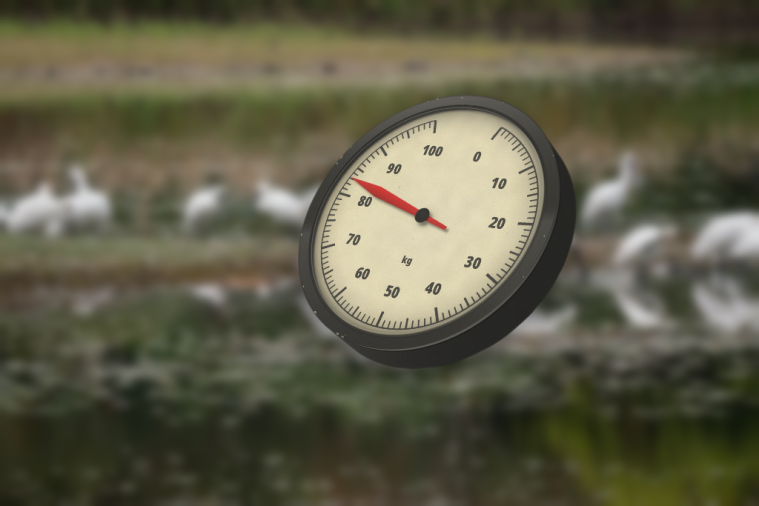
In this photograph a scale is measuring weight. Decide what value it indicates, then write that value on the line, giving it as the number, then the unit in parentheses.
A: 83 (kg)
